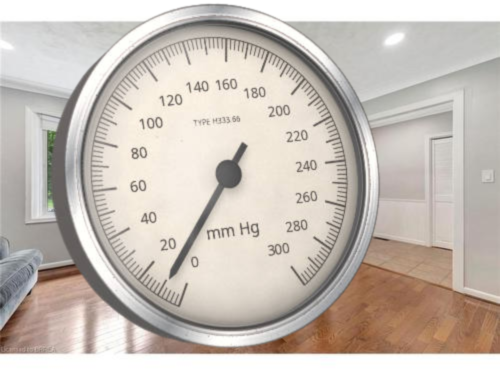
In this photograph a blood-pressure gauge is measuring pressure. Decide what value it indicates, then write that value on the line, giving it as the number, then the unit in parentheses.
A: 10 (mmHg)
